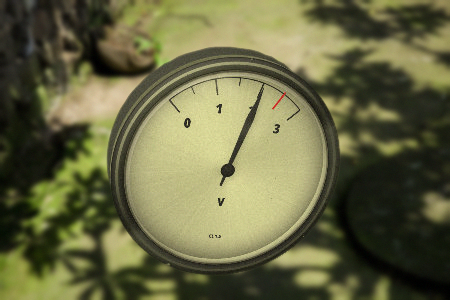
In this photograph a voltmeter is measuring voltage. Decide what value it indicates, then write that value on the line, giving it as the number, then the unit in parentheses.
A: 2 (V)
